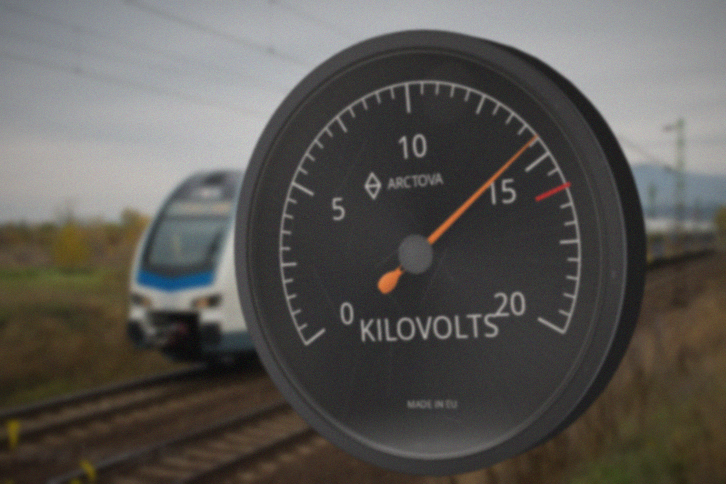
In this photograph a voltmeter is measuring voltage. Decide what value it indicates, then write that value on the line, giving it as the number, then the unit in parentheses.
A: 14.5 (kV)
